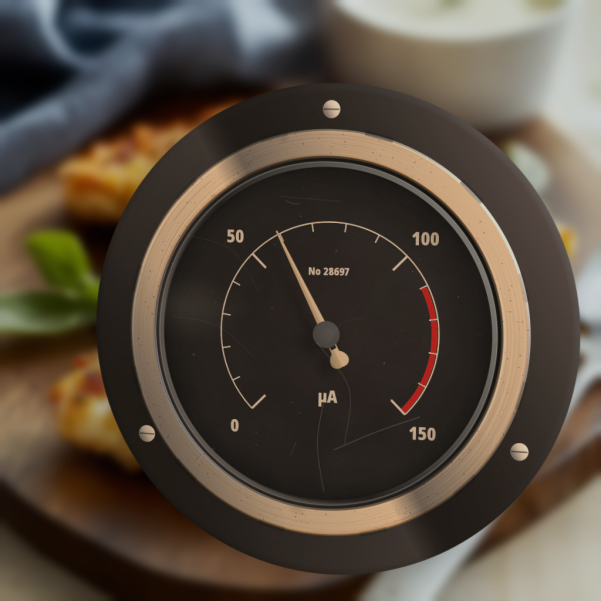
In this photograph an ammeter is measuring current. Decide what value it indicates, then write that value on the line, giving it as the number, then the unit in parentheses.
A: 60 (µA)
